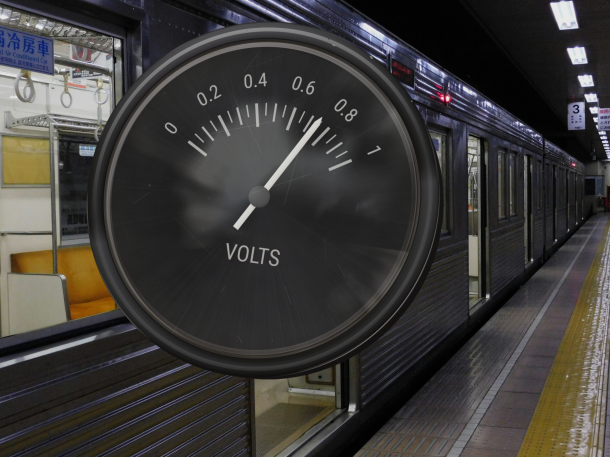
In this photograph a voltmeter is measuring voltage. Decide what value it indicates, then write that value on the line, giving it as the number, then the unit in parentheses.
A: 0.75 (V)
